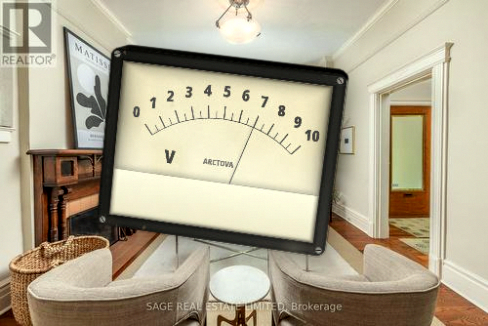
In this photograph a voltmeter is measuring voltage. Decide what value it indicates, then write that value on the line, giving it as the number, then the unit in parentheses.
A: 7 (V)
